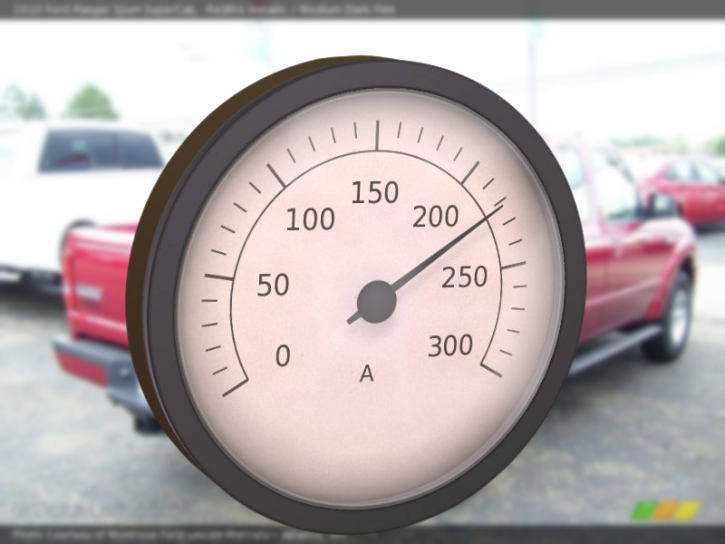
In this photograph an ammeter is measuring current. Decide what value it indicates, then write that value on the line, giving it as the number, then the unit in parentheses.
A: 220 (A)
